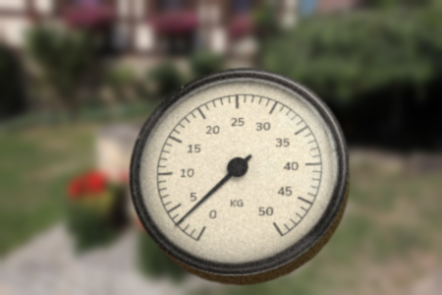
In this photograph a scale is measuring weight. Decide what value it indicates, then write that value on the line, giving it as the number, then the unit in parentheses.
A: 3 (kg)
